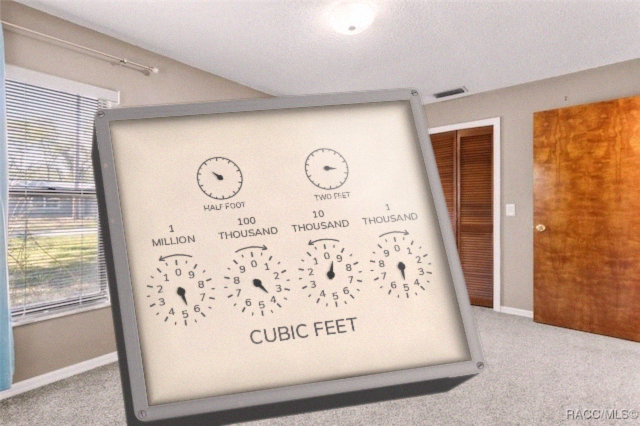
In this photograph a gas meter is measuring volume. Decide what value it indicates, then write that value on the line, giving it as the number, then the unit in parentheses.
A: 539500 (ft³)
